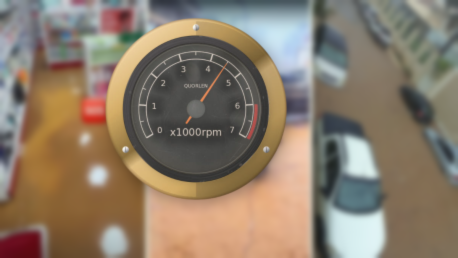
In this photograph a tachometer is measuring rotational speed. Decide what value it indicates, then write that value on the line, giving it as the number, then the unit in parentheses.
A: 4500 (rpm)
